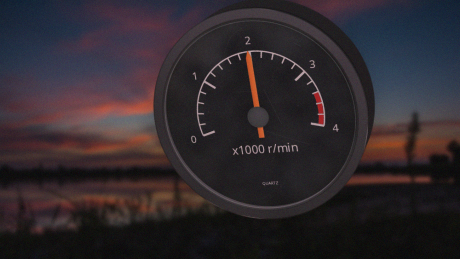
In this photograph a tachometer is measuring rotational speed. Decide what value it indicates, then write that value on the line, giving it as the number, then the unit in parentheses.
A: 2000 (rpm)
